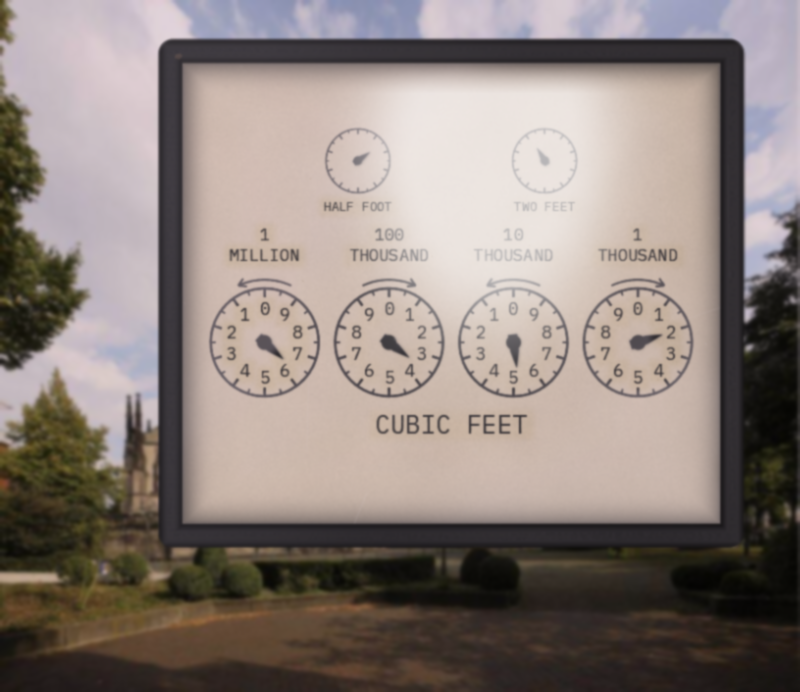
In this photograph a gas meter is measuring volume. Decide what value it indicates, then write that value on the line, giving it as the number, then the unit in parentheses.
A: 635200 (ft³)
